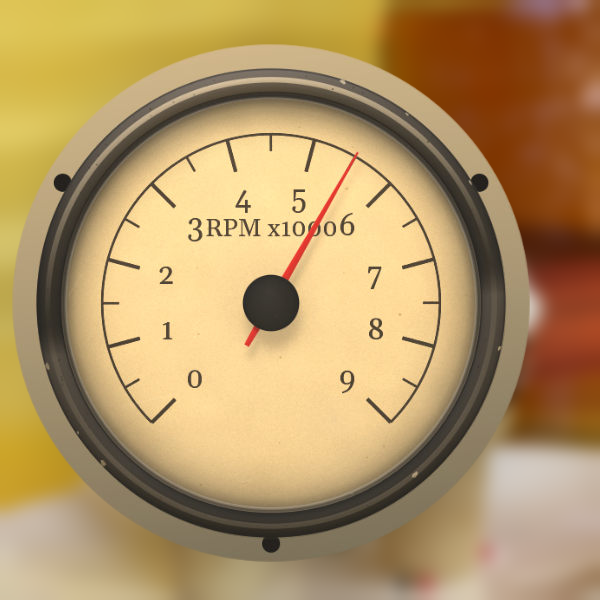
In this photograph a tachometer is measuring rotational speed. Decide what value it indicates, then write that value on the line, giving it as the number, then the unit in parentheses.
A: 5500 (rpm)
